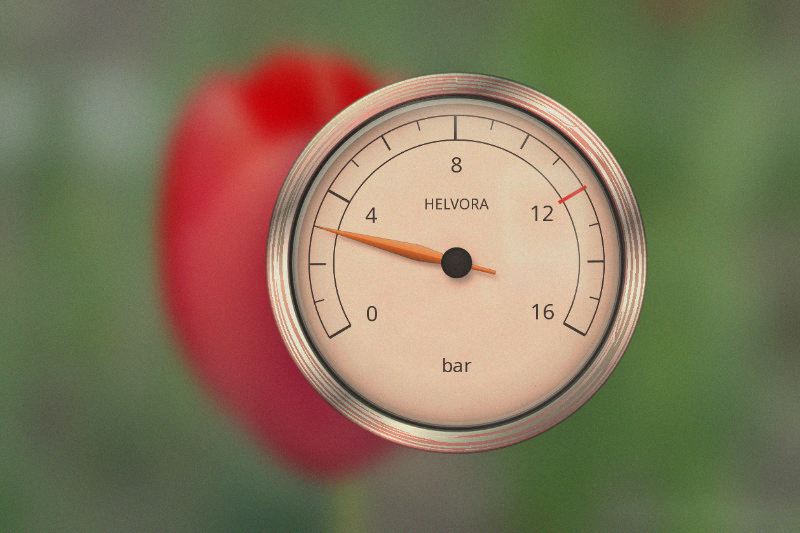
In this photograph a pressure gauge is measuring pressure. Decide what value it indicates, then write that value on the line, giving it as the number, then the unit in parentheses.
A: 3 (bar)
